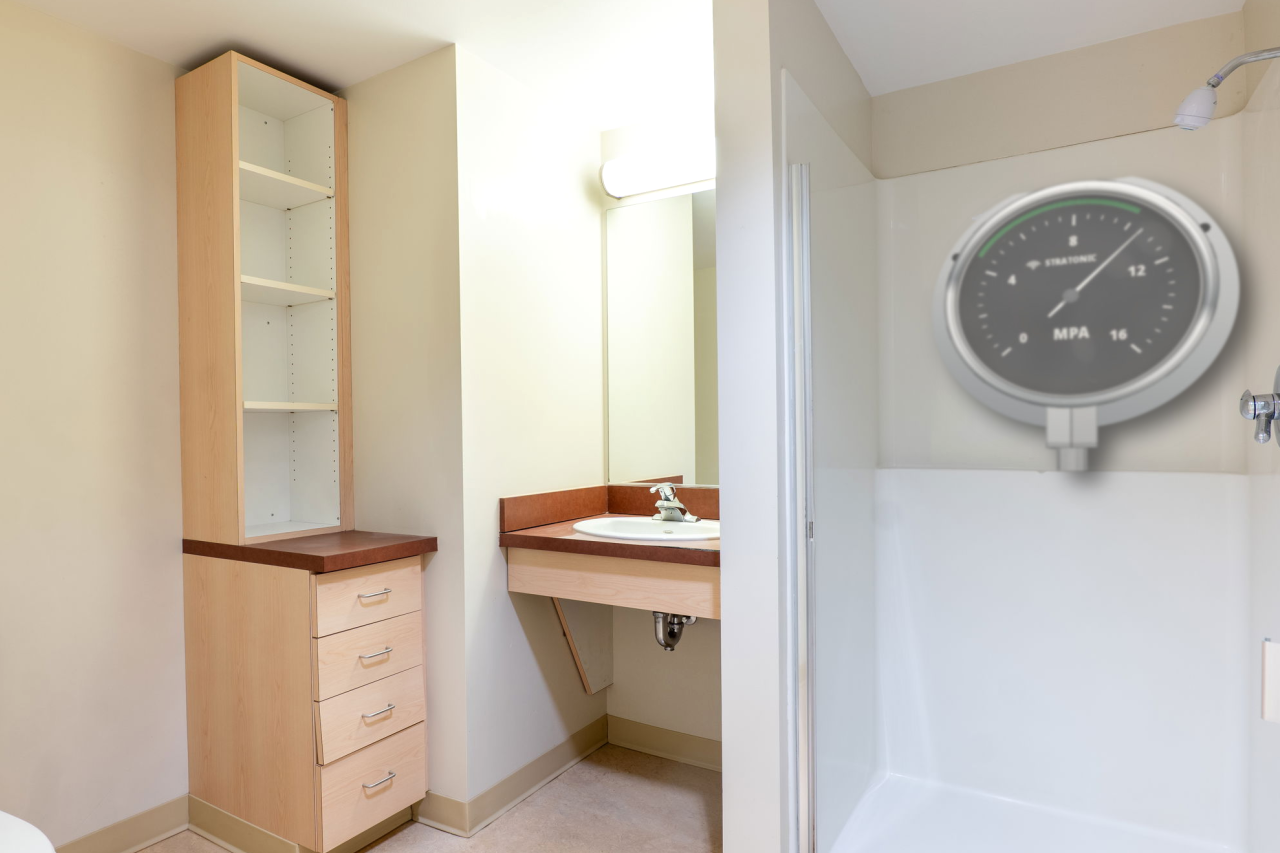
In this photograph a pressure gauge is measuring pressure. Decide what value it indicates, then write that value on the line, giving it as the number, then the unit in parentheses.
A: 10.5 (MPa)
